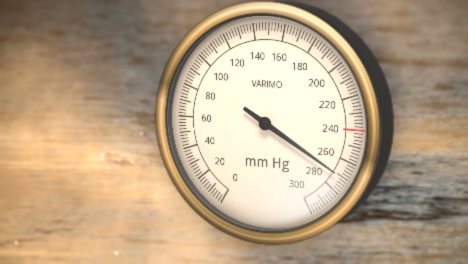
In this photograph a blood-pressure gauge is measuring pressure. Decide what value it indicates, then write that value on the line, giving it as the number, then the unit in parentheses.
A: 270 (mmHg)
